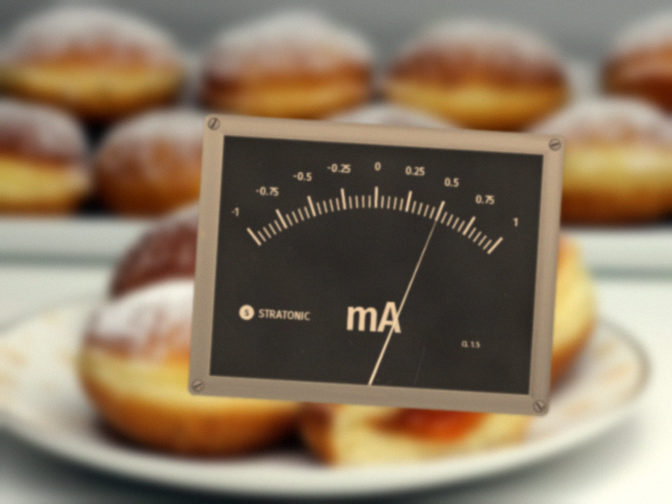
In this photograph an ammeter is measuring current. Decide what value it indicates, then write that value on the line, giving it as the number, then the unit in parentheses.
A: 0.5 (mA)
